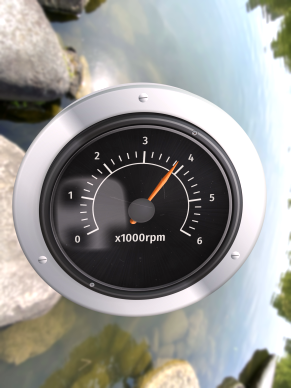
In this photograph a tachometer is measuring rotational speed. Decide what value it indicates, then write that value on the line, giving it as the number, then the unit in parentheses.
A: 3800 (rpm)
